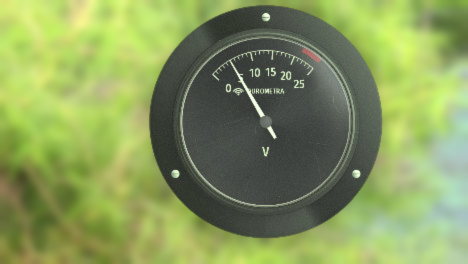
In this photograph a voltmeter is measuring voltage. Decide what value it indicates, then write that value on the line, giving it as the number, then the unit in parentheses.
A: 5 (V)
